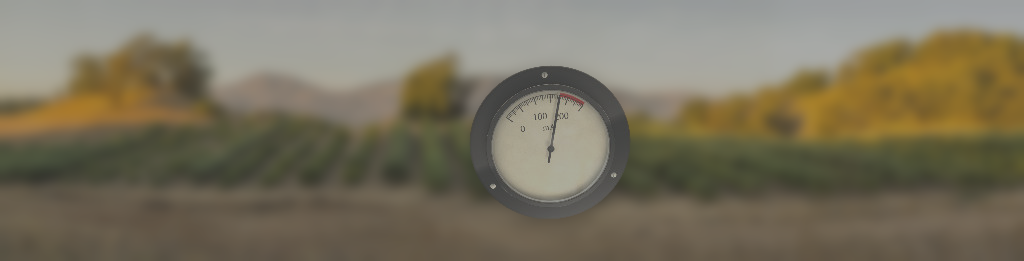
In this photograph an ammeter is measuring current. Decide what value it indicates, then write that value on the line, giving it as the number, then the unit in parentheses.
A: 175 (mA)
